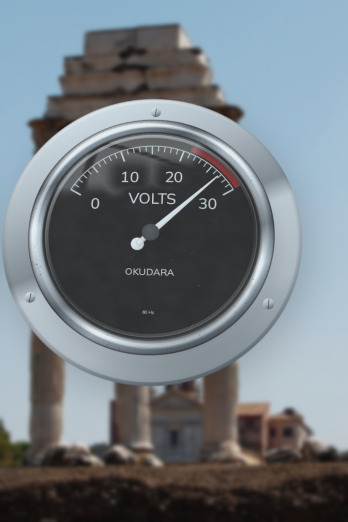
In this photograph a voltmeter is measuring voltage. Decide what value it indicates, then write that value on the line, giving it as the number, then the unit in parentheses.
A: 27 (V)
